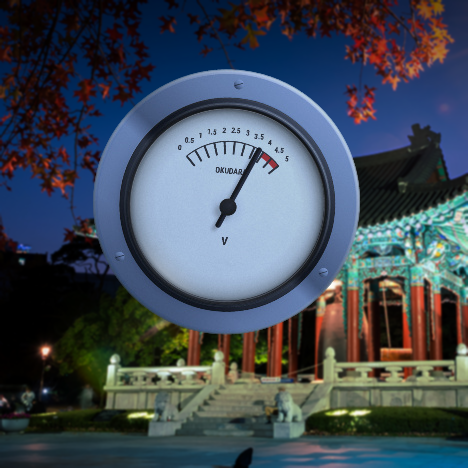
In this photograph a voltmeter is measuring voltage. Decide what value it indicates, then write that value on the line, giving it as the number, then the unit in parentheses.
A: 3.75 (V)
